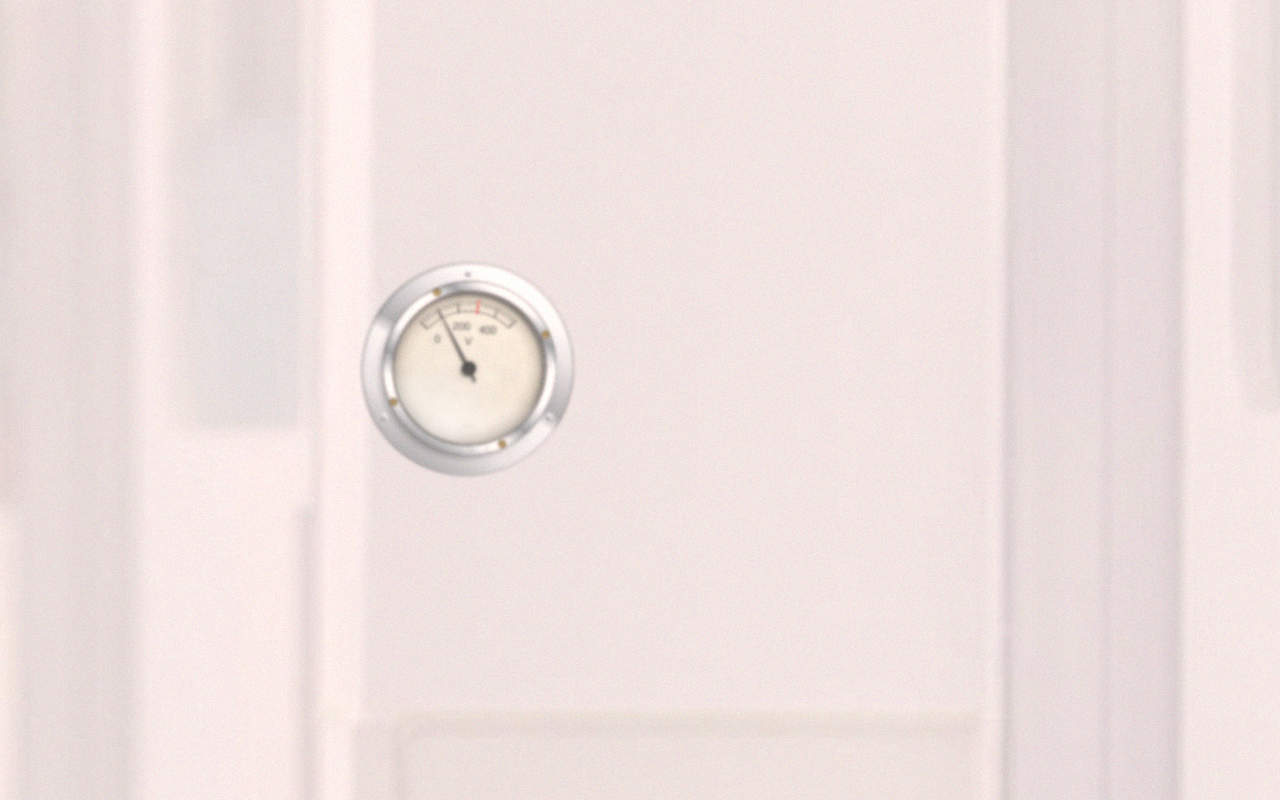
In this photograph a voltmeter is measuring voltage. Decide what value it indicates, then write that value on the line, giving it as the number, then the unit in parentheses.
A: 100 (V)
